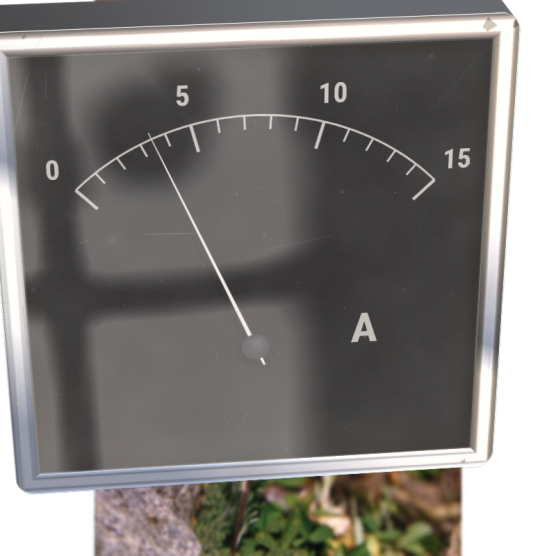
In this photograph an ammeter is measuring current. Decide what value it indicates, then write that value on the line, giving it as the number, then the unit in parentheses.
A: 3.5 (A)
